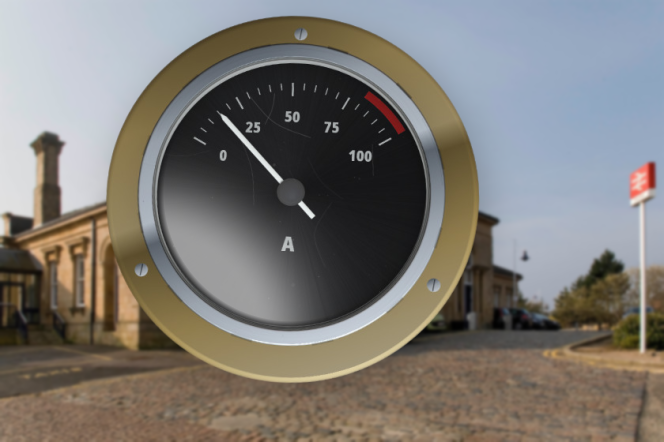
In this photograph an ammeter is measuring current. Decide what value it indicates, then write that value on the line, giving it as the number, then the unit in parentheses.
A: 15 (A)
